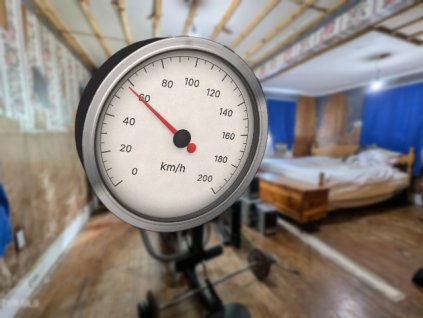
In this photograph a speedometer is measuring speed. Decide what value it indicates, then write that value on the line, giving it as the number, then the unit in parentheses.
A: 57.5 (km/h)
